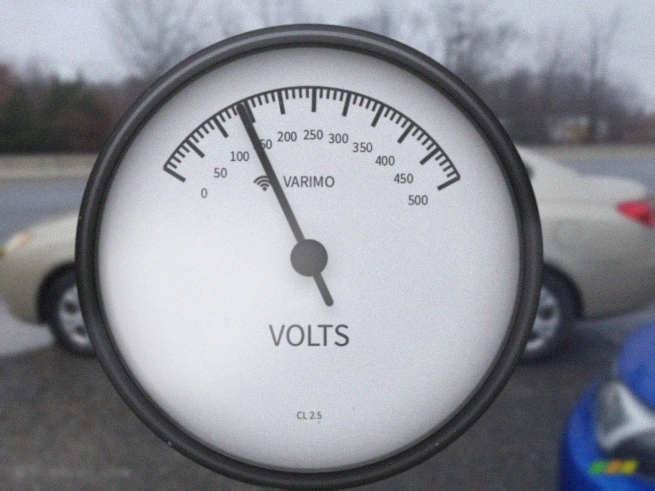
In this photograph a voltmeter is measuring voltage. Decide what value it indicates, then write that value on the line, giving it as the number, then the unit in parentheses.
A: 140 (V)
